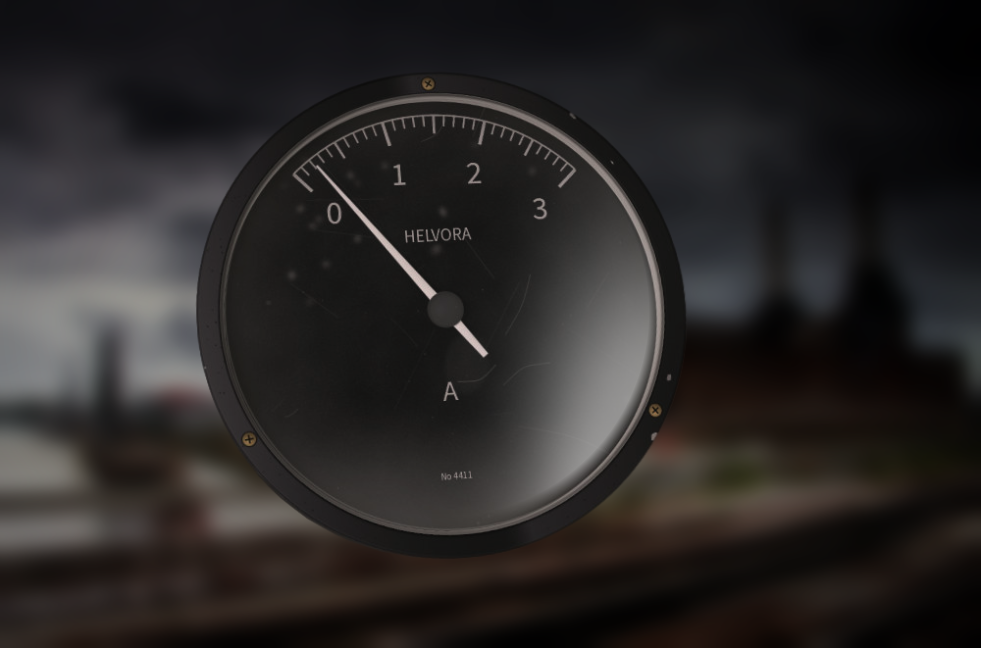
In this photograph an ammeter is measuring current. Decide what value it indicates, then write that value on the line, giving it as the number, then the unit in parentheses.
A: 0.2 (A)
